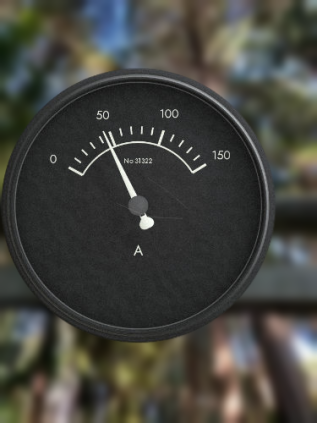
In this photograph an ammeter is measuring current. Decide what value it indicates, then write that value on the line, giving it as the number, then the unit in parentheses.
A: 45 (A)
